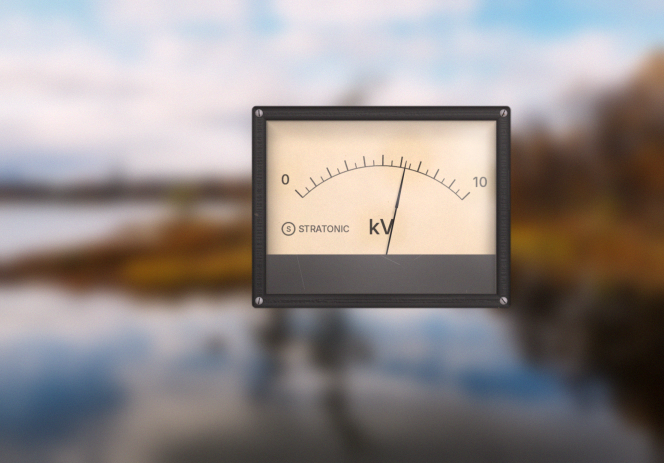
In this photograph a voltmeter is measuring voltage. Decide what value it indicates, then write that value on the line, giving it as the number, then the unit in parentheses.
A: 6.25 (kV)
